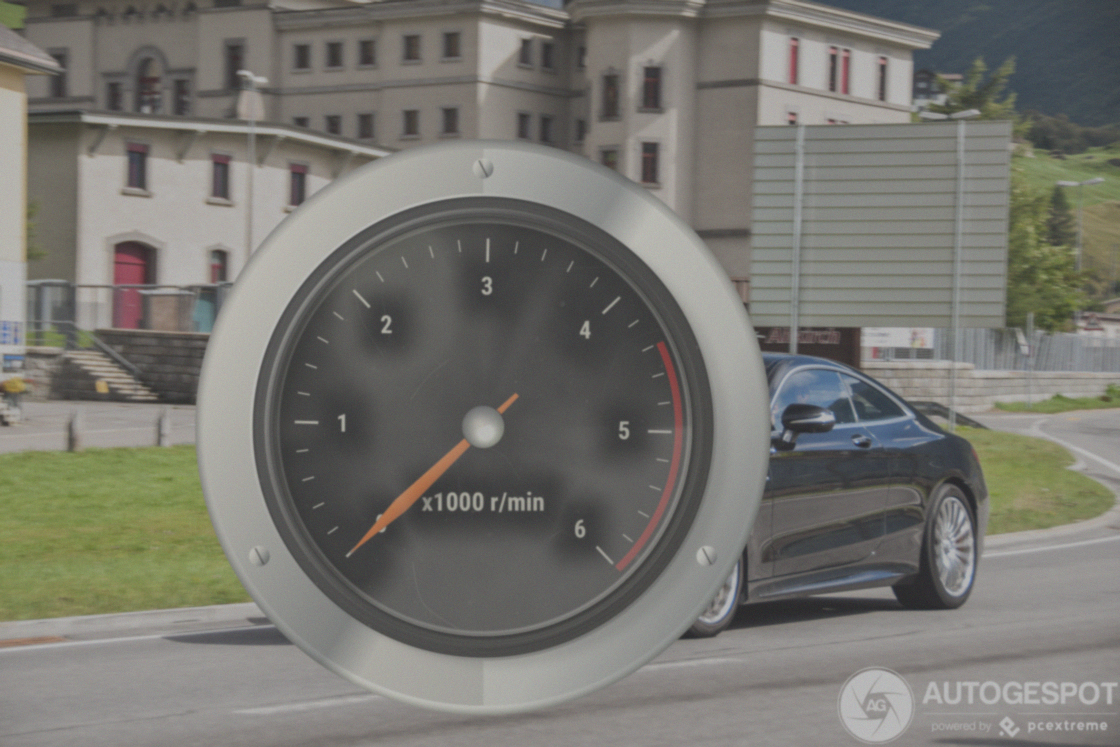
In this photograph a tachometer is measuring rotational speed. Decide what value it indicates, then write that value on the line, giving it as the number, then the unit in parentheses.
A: 0 (rpm)
